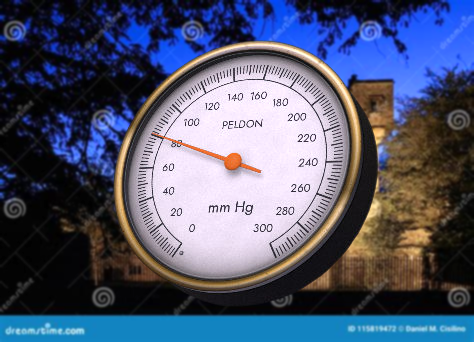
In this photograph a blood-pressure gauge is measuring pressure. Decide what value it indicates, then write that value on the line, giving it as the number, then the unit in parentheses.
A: 80 (mmHg)
